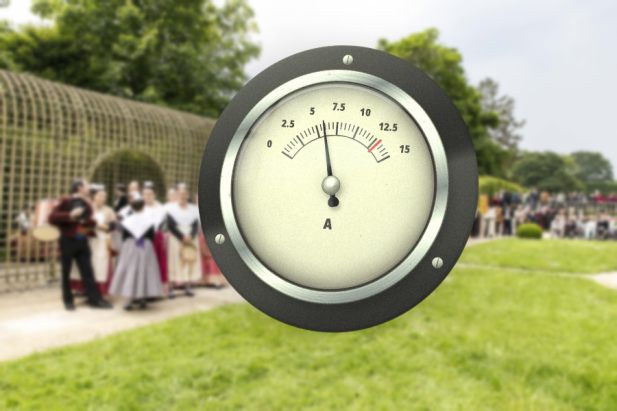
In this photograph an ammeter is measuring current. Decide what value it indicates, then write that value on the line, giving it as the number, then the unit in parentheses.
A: 6 (A)
